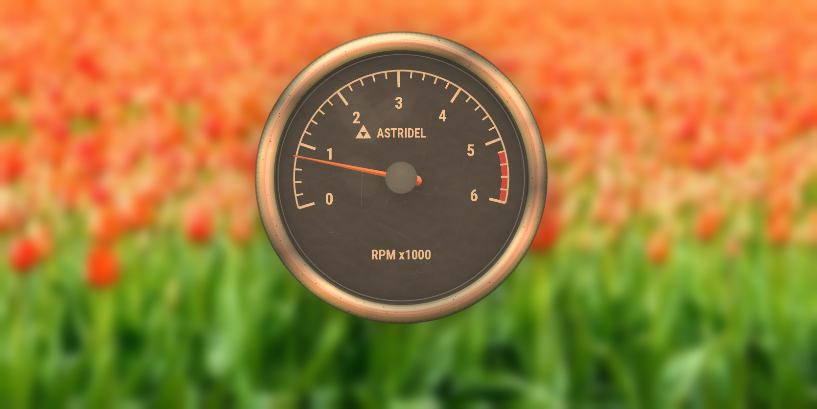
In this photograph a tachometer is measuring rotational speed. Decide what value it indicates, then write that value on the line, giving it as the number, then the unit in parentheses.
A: 800 (rpm)
